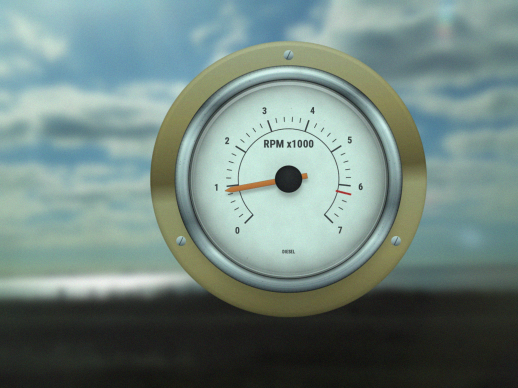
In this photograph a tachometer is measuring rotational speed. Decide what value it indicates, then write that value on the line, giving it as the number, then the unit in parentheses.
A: 900 (rpm)
